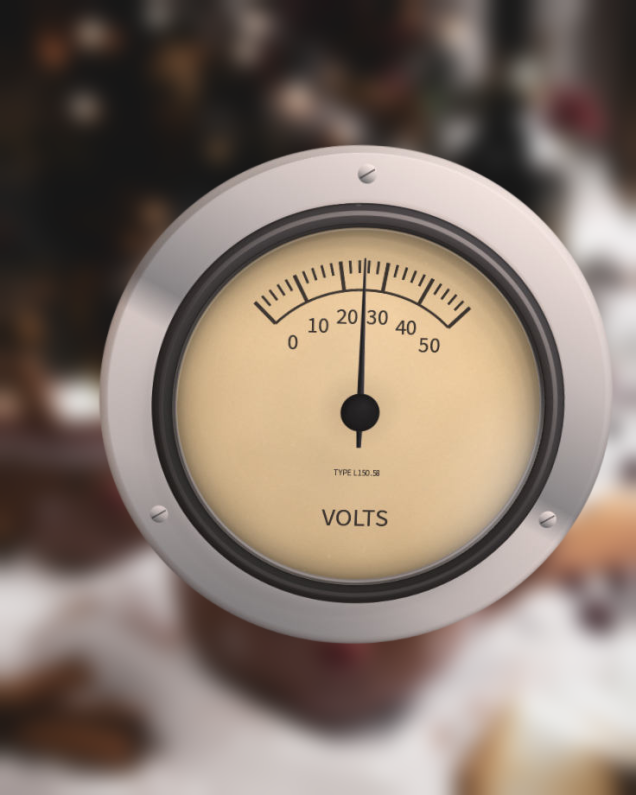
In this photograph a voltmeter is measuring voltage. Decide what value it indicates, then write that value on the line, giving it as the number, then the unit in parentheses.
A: 25 (V)
